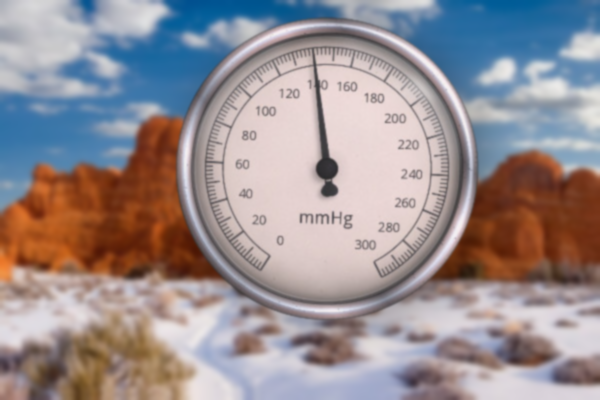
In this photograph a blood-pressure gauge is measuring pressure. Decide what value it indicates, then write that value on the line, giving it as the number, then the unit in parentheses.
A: 140 (mmHg)
